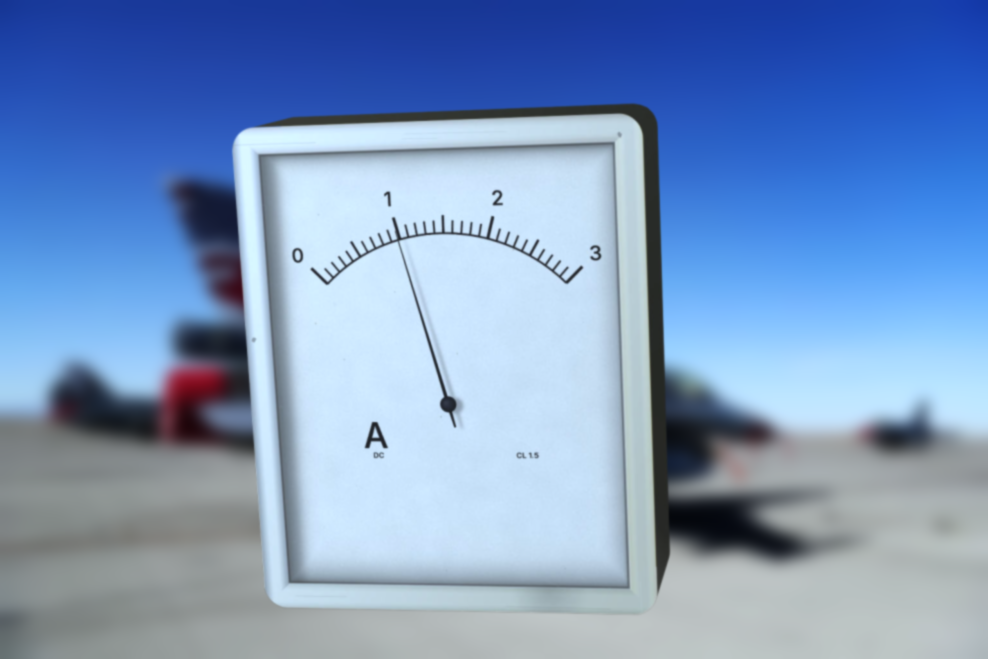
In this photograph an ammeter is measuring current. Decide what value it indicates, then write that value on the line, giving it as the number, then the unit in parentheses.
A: 1 (A)
